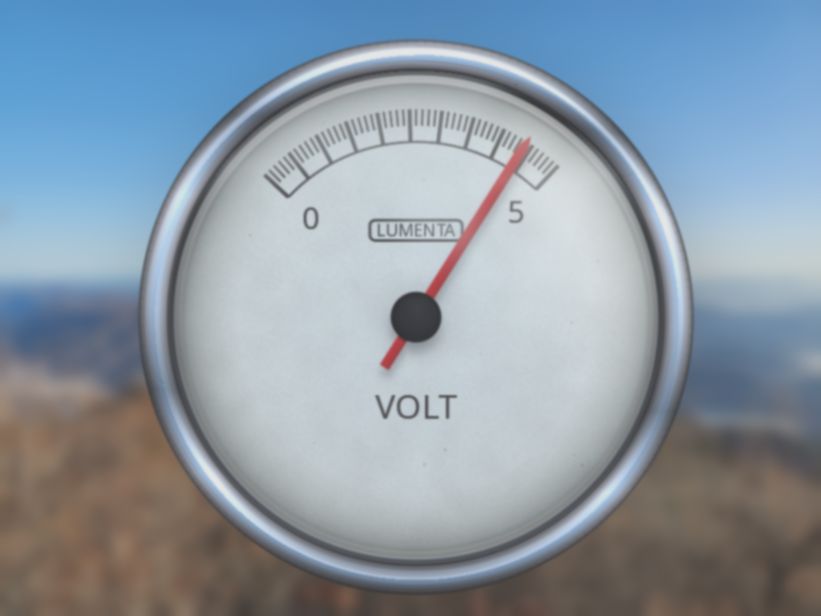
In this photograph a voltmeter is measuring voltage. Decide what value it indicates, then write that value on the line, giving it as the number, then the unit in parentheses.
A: 4.4 (V)
